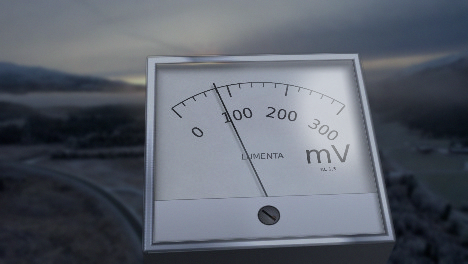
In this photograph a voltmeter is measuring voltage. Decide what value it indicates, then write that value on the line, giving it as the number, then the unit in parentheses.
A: 80 (mV)
